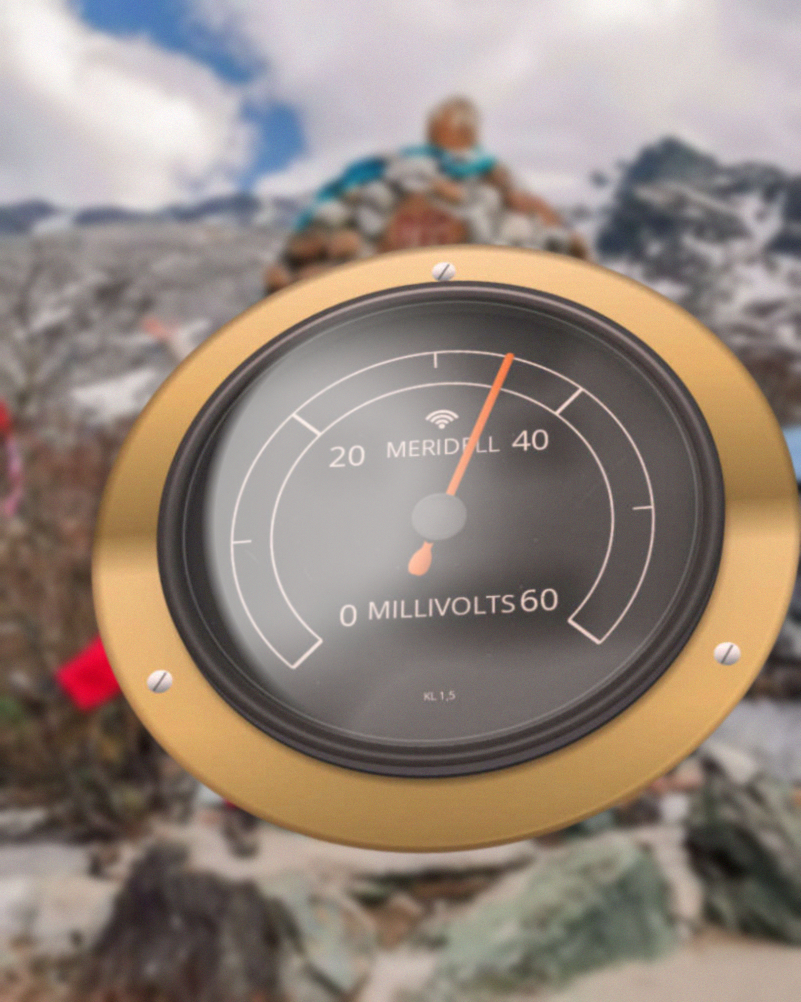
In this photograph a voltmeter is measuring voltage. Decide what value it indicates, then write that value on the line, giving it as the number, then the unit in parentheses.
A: 35 (mV)
